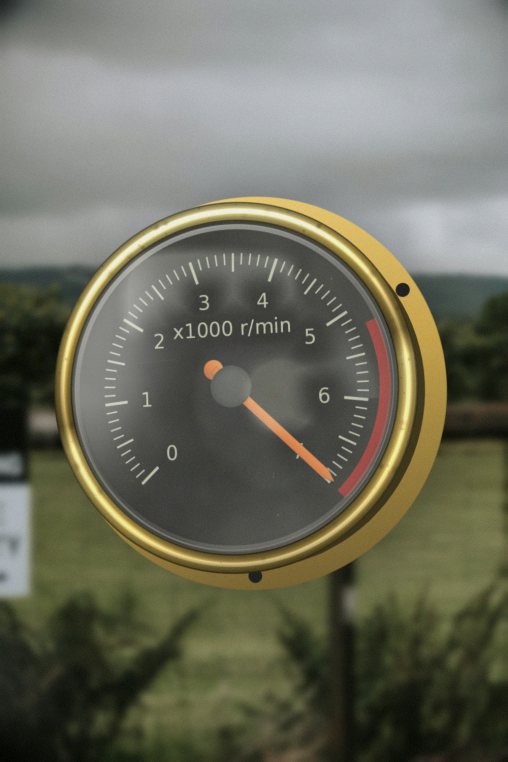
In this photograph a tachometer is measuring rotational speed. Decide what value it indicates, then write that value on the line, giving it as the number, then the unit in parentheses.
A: 6950 (rpm)
